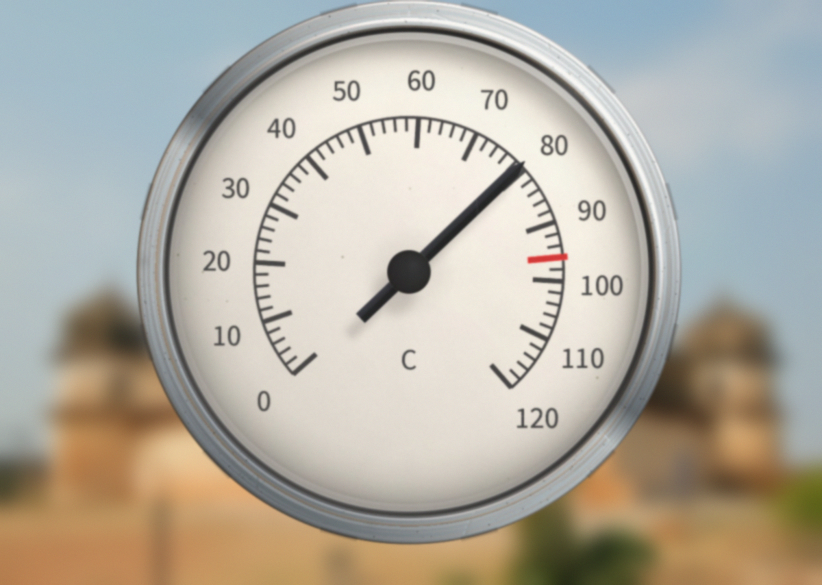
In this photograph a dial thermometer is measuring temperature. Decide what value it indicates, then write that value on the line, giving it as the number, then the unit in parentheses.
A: 79 (°C)
